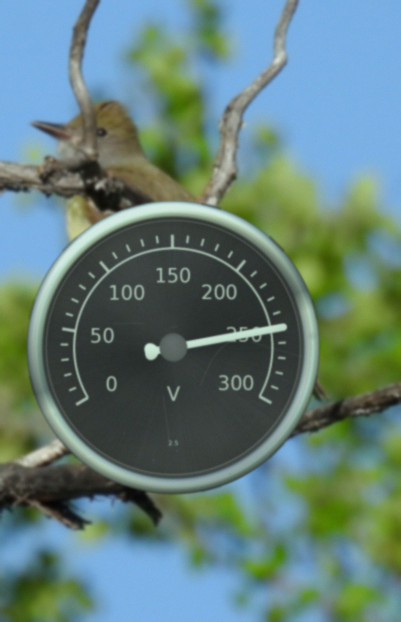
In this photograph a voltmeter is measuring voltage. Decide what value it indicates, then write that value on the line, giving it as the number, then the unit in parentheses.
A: 250 (V)
